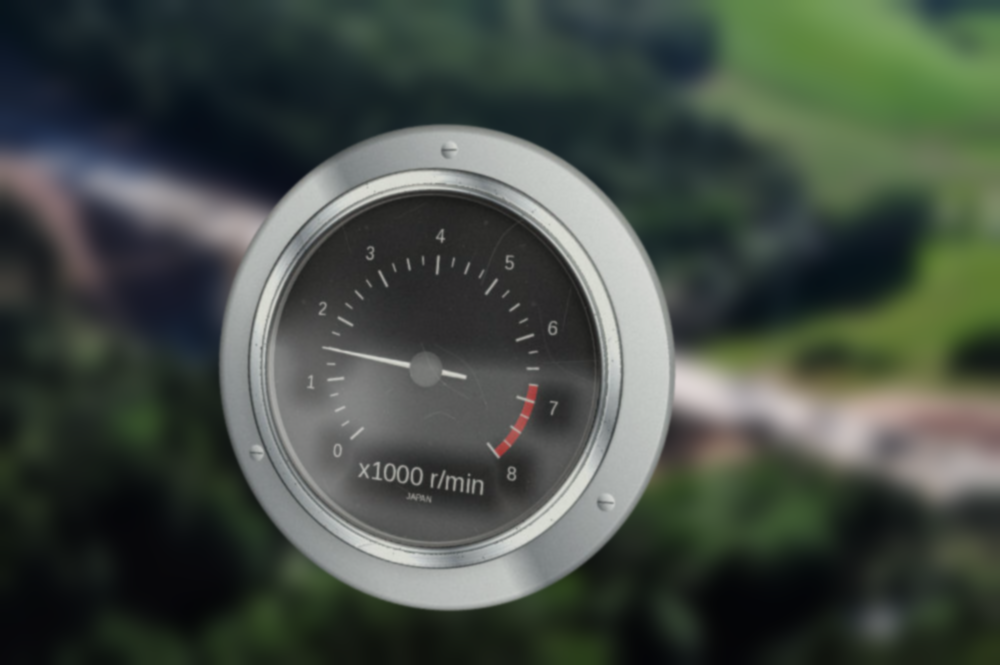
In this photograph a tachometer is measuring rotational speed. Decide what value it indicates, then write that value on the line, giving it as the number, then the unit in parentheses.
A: 1500 (rpm)
